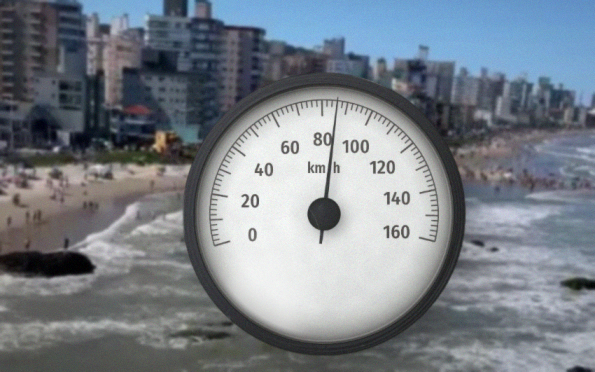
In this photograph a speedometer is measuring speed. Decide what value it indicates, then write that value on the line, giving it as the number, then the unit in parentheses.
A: 86 (km/h)
